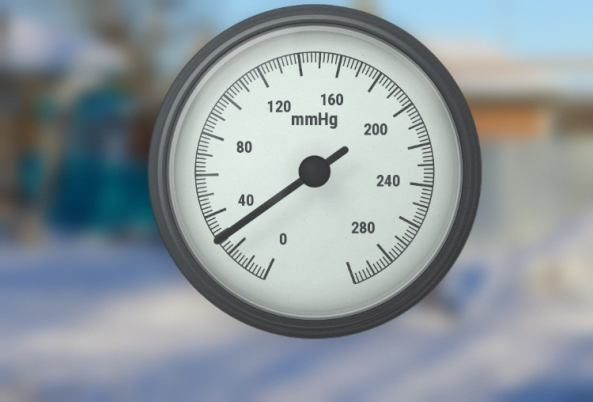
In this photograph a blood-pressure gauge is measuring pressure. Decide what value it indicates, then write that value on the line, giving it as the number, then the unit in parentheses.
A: 28 (mmHg)
